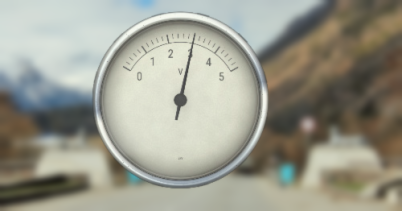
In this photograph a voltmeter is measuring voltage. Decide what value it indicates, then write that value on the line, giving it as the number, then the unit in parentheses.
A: 3 (V)
